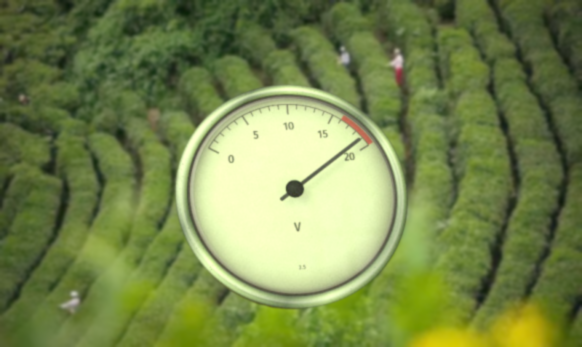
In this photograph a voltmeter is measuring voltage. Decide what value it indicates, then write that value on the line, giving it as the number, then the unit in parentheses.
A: 19 (V)
